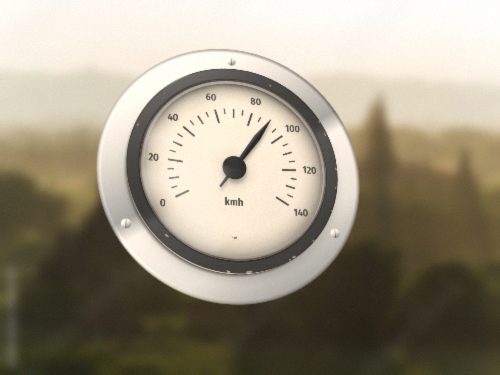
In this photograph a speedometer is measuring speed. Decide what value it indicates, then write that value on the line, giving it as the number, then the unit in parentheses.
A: 90 (km/h)
